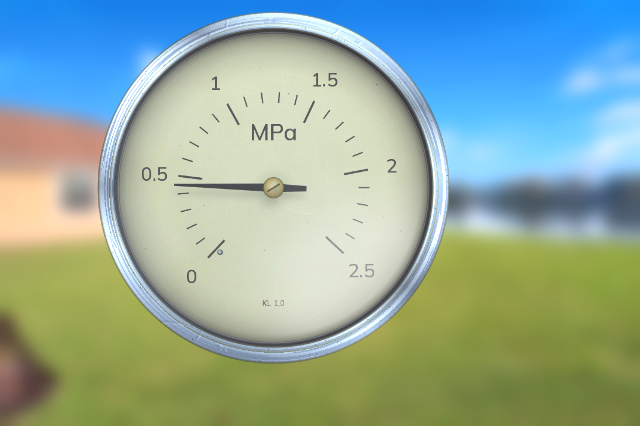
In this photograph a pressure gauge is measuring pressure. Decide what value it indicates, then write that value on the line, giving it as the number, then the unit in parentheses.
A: 0.45 (MPa)
